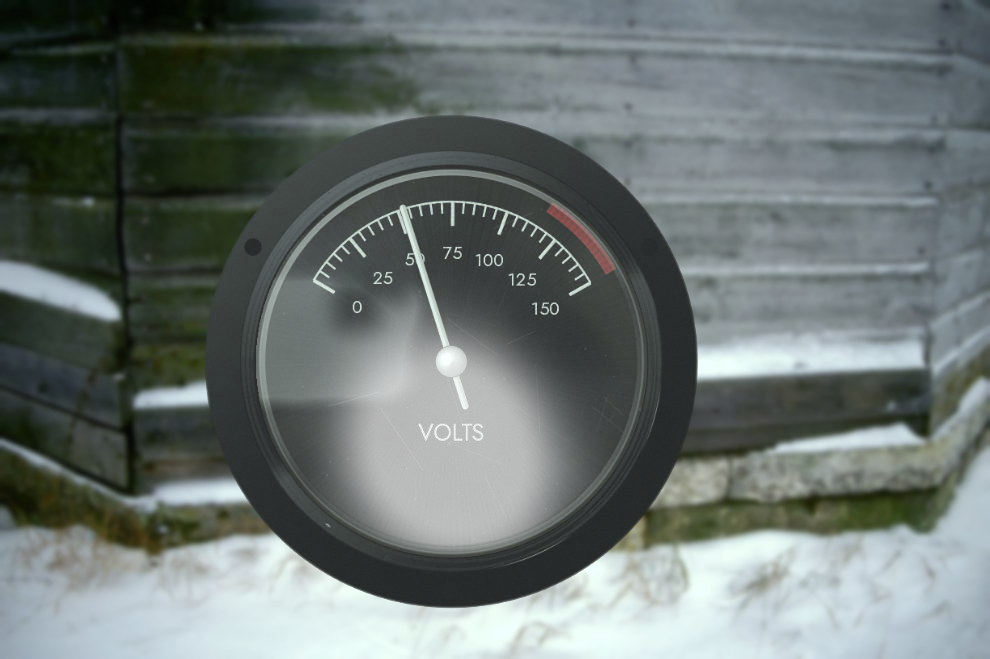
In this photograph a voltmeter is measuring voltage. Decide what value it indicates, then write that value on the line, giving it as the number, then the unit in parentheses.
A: 52.5 (V)
